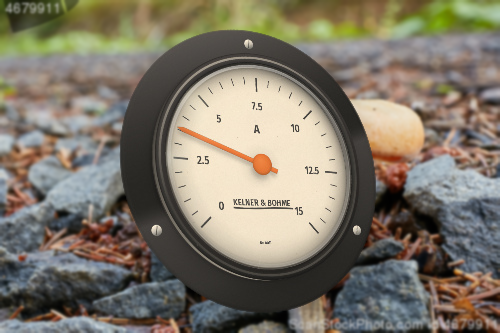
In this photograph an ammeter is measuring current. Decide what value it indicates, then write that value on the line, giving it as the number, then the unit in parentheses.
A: 3.5 (A)
